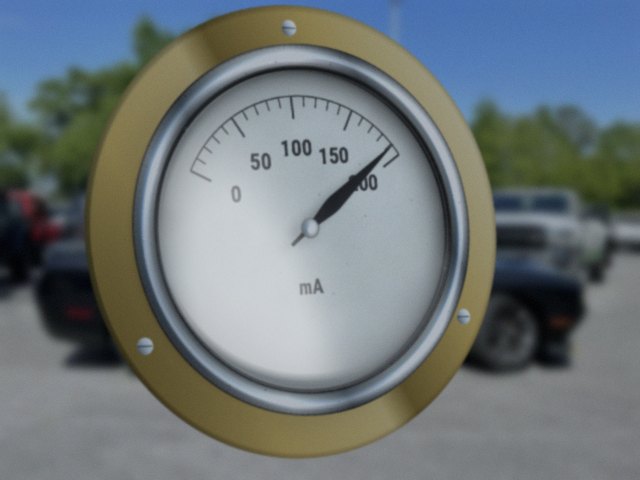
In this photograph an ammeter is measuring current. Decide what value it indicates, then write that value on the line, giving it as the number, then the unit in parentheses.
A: 190 (mA)
